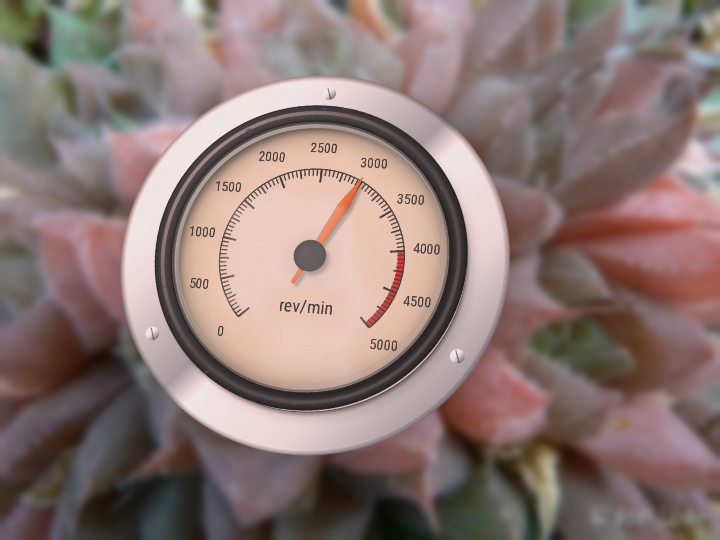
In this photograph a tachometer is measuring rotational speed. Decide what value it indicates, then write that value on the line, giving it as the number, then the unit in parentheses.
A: 3000 (rpm)
